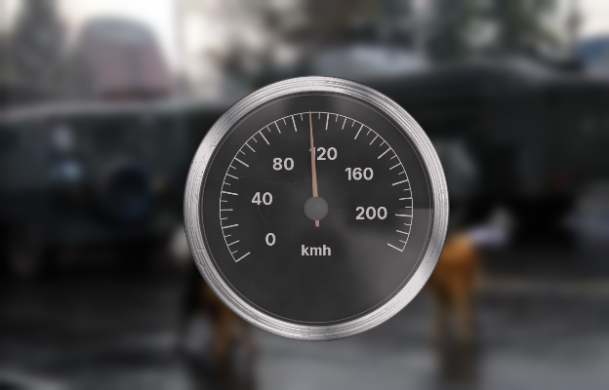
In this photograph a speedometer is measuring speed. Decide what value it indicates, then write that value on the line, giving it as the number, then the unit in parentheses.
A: 110 (km/h)
